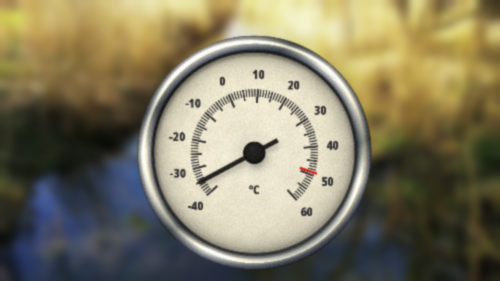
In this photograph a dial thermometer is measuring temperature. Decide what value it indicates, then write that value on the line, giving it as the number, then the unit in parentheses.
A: -35 (°C)
